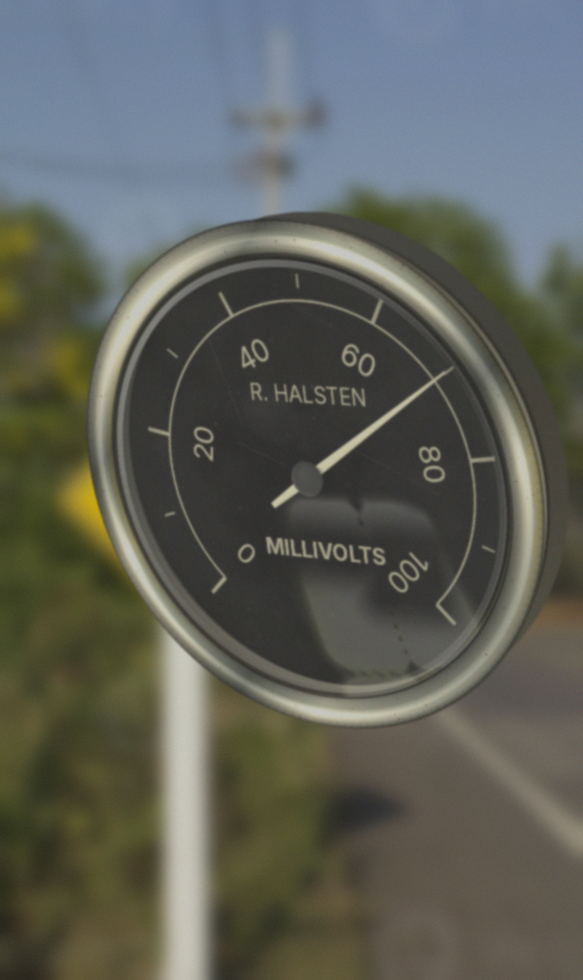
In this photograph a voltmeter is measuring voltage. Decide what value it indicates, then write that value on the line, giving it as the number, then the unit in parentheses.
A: 70 (mV)
